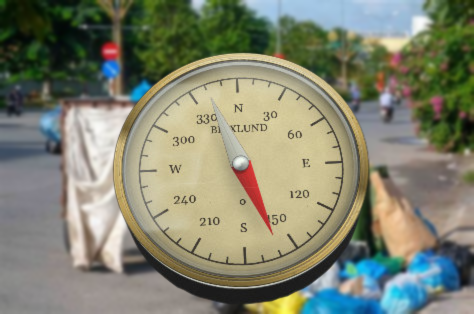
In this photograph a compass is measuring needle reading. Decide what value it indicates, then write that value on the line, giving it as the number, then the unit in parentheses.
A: 160 (°)
